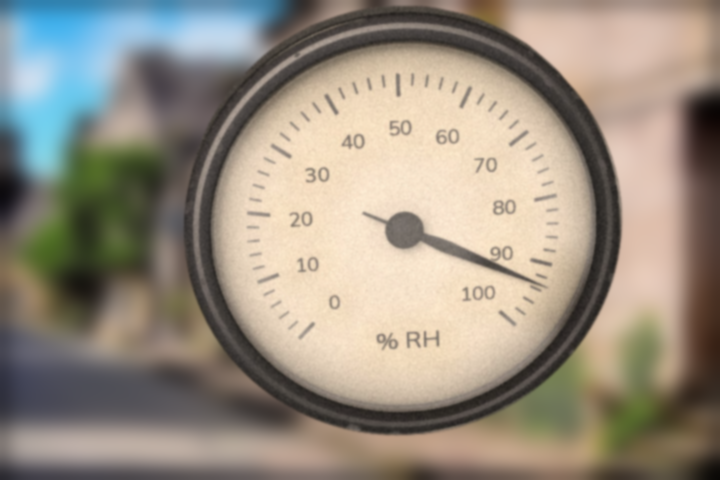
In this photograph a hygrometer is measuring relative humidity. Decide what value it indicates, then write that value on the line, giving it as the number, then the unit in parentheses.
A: 93 (%)
